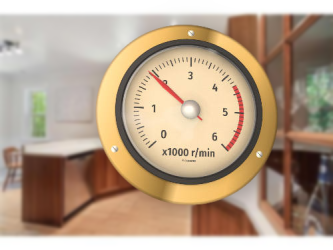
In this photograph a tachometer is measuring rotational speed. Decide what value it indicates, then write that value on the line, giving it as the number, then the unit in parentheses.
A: 1900 (rpm)
